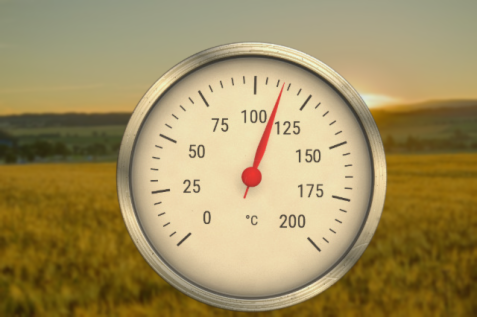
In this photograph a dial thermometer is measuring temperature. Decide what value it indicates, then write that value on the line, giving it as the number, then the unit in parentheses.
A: 112.5 (°C)
